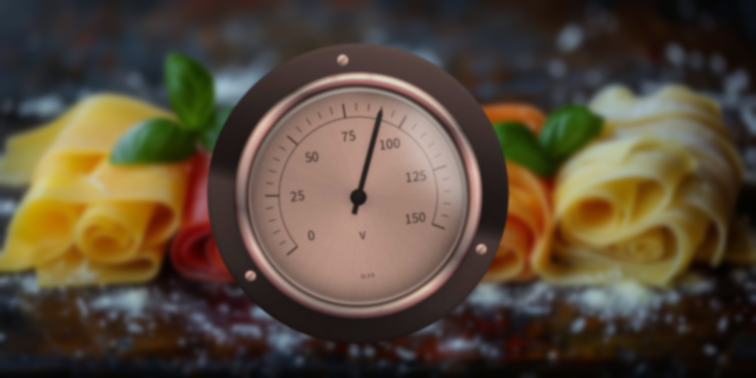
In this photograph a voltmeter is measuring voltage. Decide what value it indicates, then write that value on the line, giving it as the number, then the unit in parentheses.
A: 90 (V)
